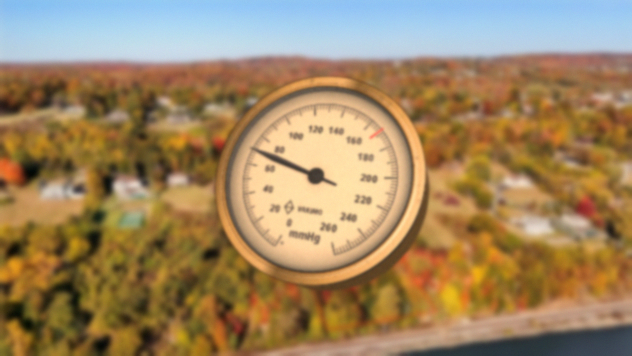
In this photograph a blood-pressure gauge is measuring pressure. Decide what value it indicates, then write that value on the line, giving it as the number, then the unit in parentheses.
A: 70 (mmHg)
